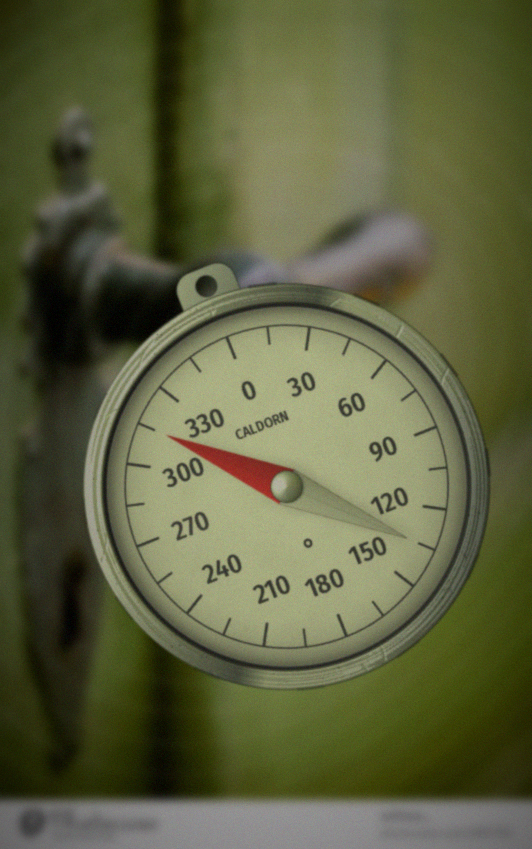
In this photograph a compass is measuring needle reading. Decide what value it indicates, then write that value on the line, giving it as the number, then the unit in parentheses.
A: 315 (°)
